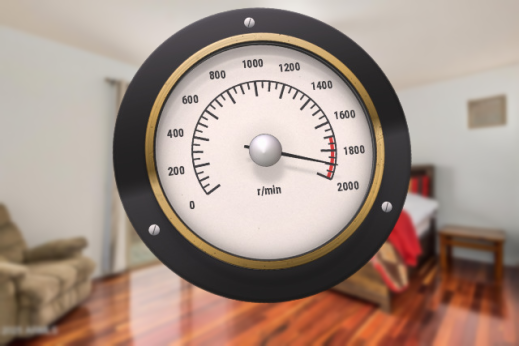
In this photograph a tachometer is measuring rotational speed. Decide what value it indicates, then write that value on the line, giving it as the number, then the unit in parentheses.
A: 1900 (rpm)
